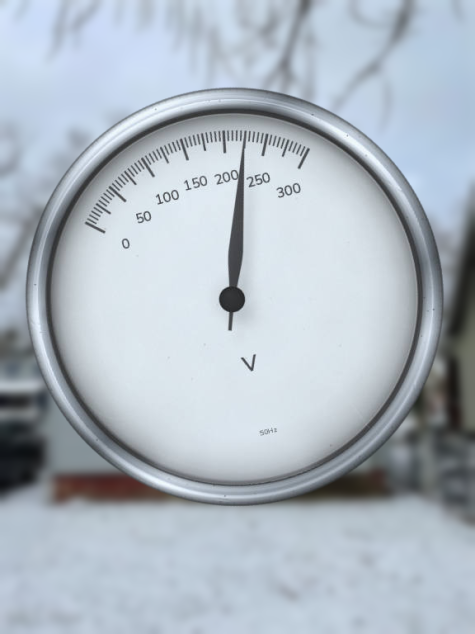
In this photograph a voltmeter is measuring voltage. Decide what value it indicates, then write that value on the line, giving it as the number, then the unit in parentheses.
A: 225 (V)
